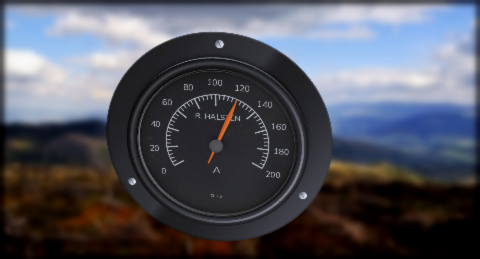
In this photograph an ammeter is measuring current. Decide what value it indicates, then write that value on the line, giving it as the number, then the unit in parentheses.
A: 120 (A)
